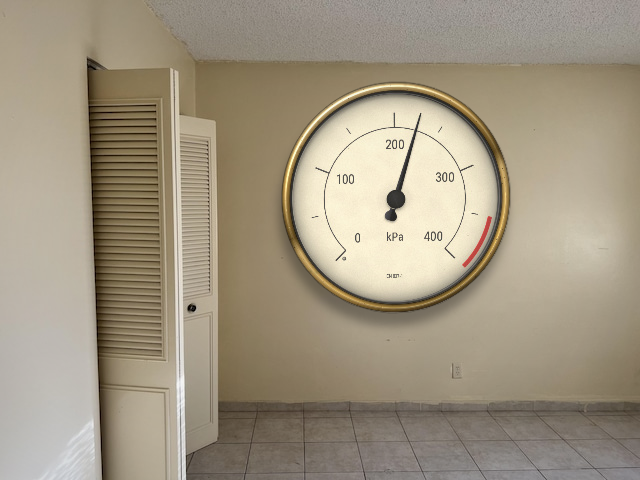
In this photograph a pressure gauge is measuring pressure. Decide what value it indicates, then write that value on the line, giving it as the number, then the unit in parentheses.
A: 225 (kPa)
